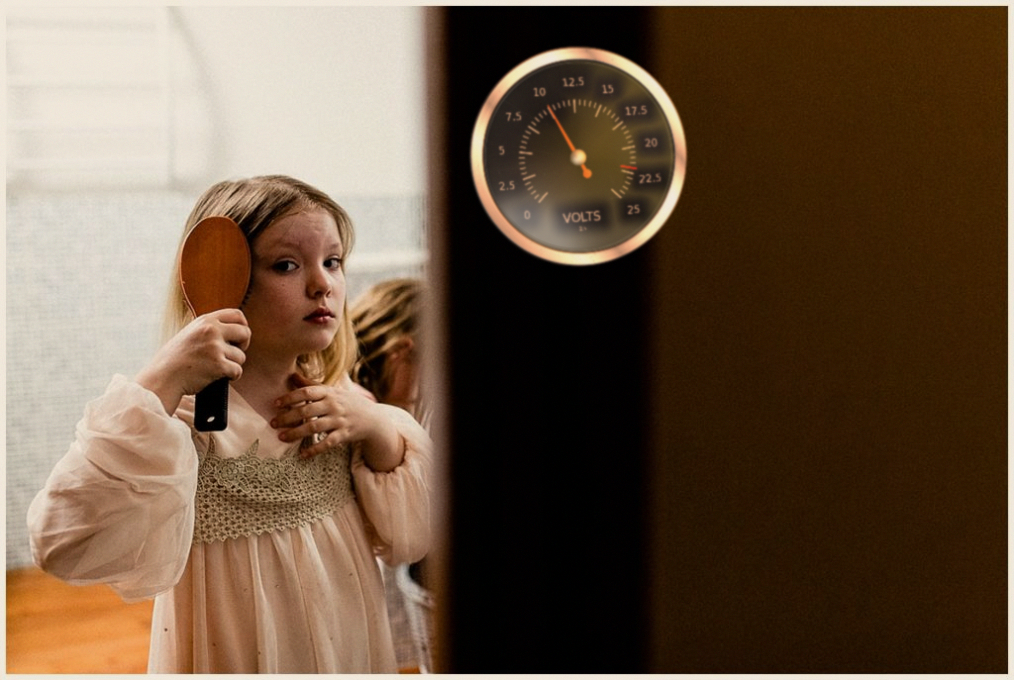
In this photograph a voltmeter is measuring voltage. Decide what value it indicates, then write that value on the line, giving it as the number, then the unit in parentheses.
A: 10 (V)
